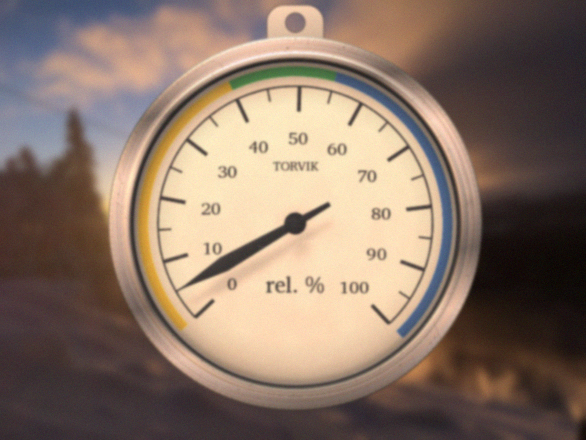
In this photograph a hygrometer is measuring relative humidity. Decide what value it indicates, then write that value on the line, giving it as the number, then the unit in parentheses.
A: 5 (%)
